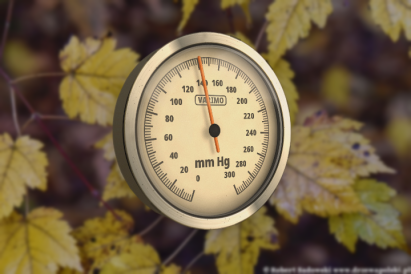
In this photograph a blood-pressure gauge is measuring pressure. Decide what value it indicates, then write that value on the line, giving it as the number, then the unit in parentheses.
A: 140 (mmHg)
